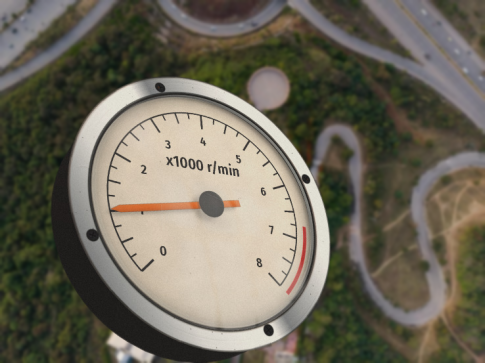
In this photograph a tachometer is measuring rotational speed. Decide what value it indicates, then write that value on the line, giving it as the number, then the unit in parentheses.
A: 1000 (rpm)
